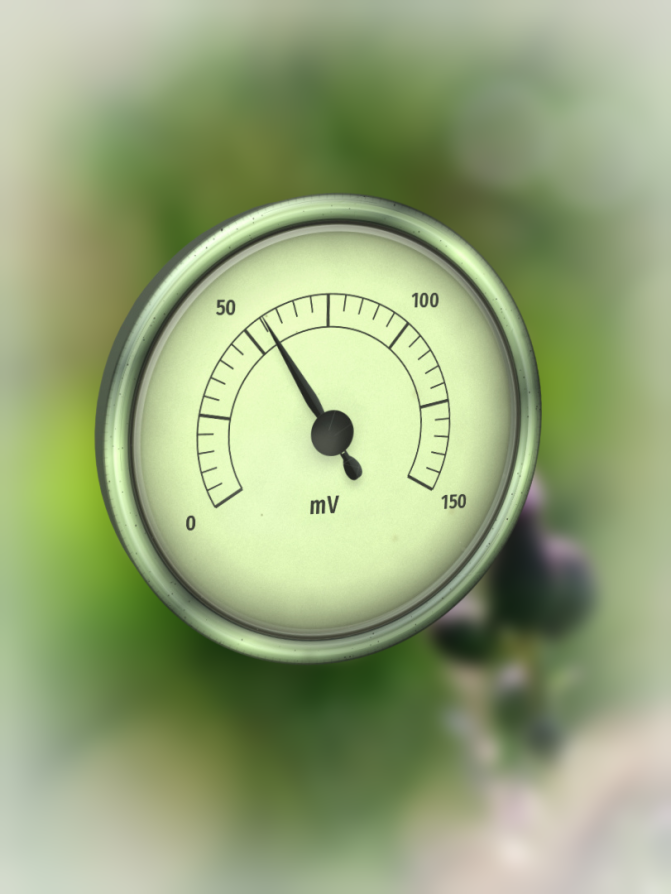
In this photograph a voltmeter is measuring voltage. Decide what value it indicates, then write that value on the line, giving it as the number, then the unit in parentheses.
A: 55 (mV)
